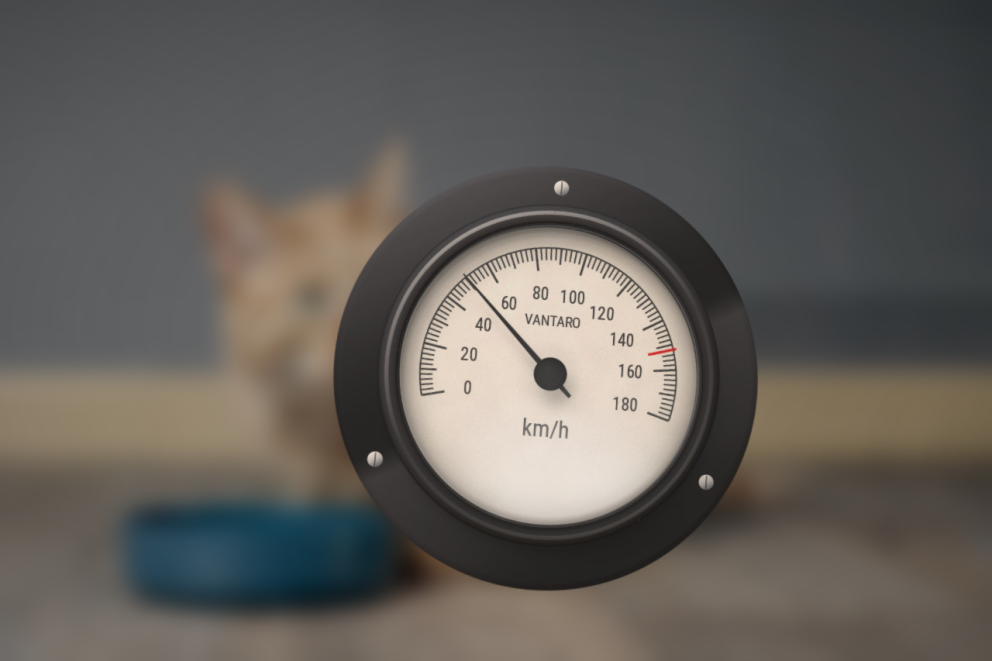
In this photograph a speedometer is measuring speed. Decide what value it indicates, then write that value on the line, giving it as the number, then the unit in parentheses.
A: 50 (km/h)
